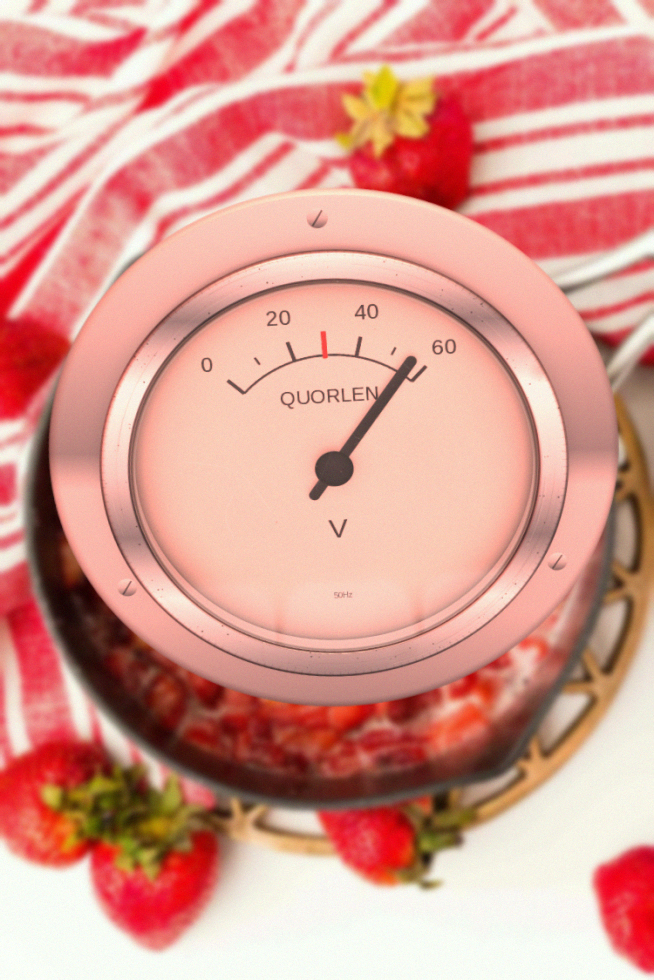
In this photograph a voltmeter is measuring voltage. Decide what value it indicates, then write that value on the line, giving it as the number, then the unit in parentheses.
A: 55 (V)
